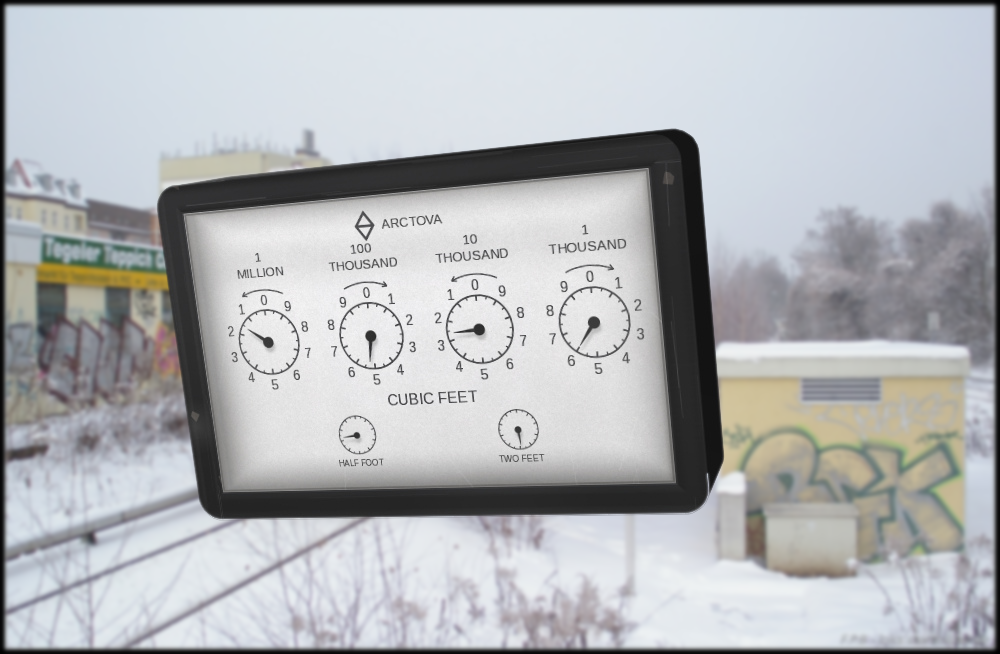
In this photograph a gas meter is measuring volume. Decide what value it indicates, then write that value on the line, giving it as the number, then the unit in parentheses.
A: 152600 (ft³)
